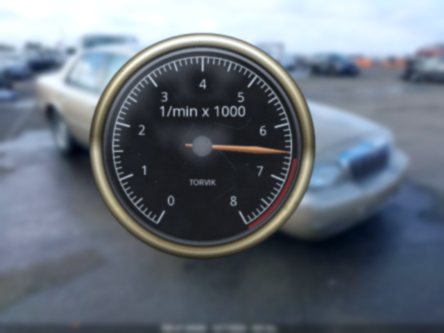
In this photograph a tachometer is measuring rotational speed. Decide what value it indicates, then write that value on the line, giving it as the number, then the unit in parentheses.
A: 6500 (rpm)
